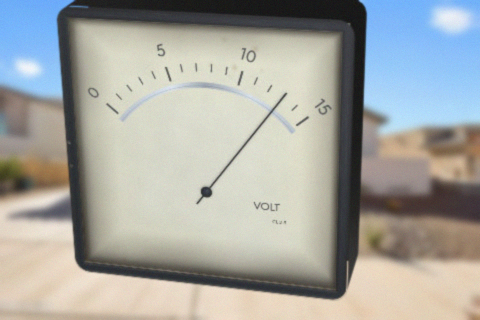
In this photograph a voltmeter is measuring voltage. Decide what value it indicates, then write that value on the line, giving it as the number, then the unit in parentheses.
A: 13 (V)
